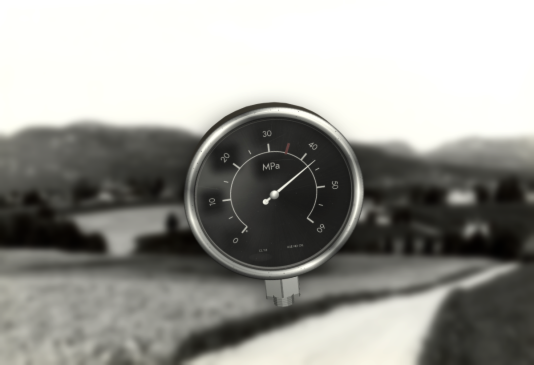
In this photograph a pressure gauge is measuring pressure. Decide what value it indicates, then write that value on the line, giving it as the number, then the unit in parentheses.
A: 42.5 (MPa)
